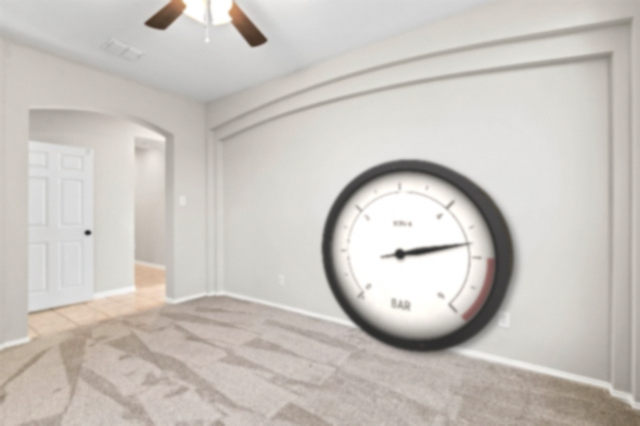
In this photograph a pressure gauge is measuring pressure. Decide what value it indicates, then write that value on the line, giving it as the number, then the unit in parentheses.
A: 4.75 (bar)
